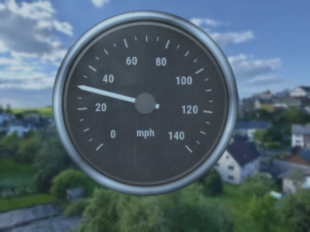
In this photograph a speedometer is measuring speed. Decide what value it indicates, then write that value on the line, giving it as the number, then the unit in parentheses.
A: 30 (mph)
